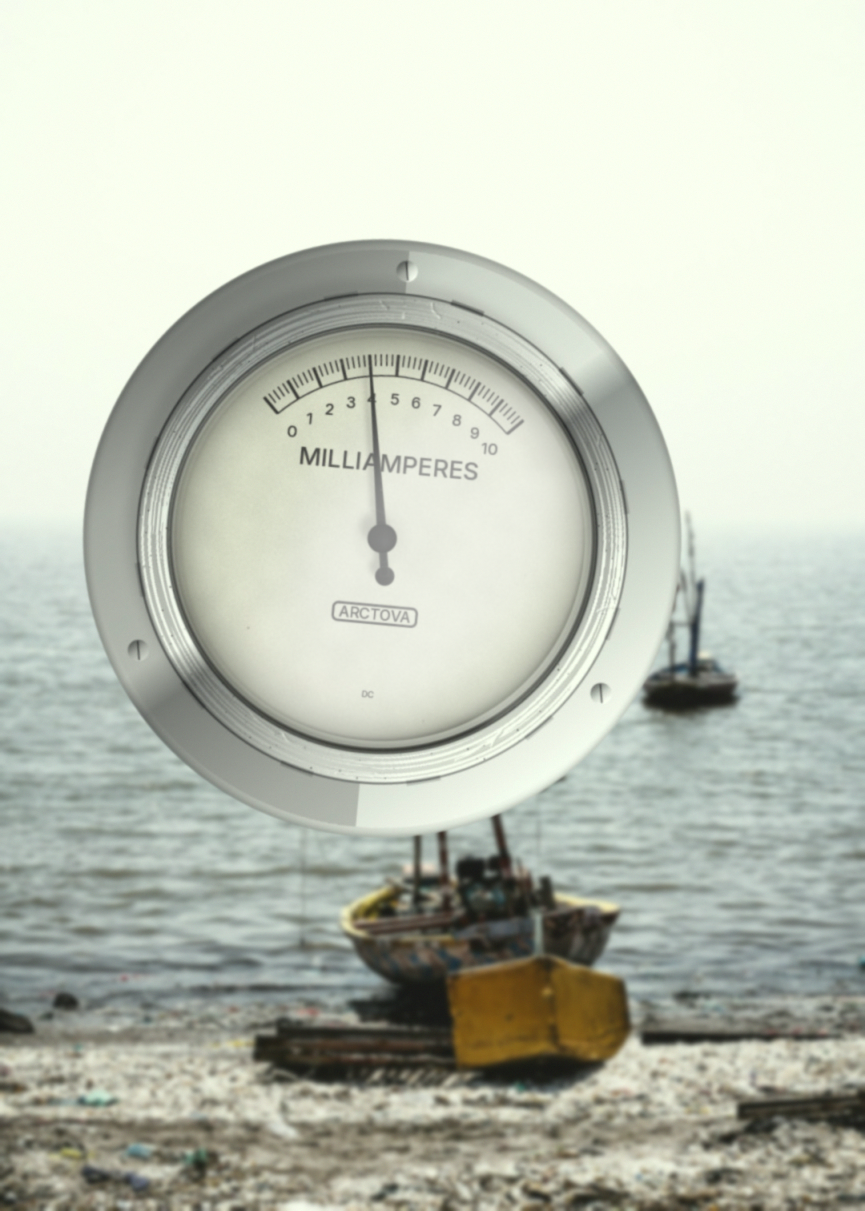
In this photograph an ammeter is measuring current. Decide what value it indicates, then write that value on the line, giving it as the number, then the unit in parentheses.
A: 4 (mA)
